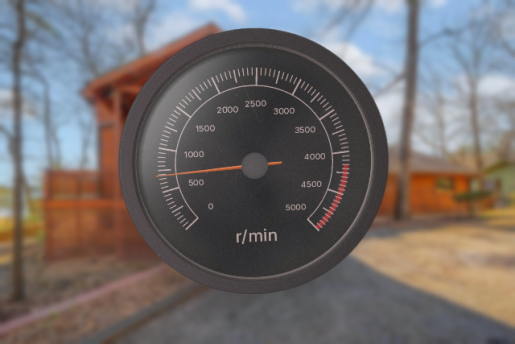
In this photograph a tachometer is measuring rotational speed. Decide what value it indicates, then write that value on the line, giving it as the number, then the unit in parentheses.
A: 700 (rpm)
